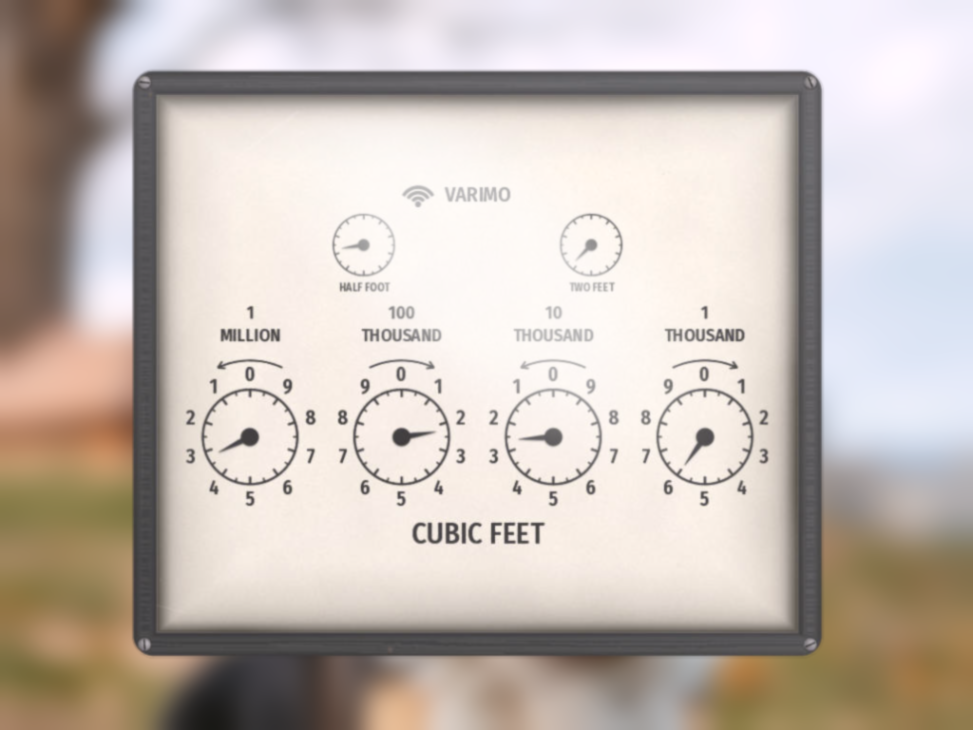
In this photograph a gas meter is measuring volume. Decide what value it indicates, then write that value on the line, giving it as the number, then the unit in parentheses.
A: 322600 (ft³)
